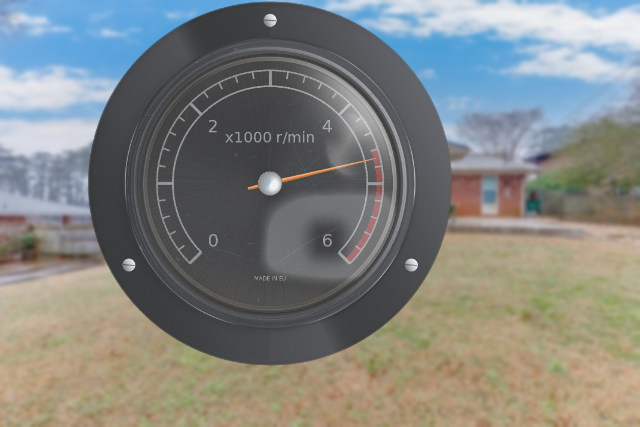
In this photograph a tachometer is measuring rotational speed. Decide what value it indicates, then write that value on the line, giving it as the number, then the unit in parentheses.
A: 4700 (rpm)
